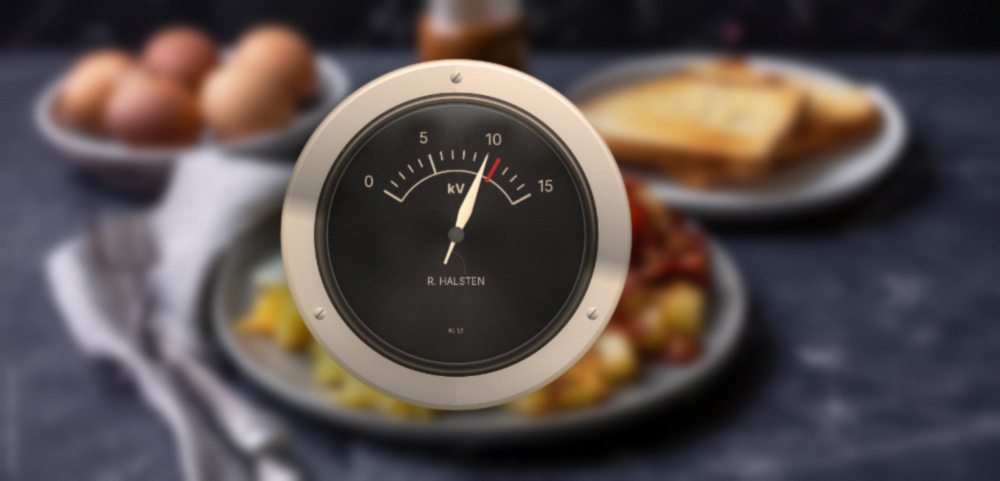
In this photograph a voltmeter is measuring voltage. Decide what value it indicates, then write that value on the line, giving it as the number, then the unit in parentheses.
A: 10 (kV)
